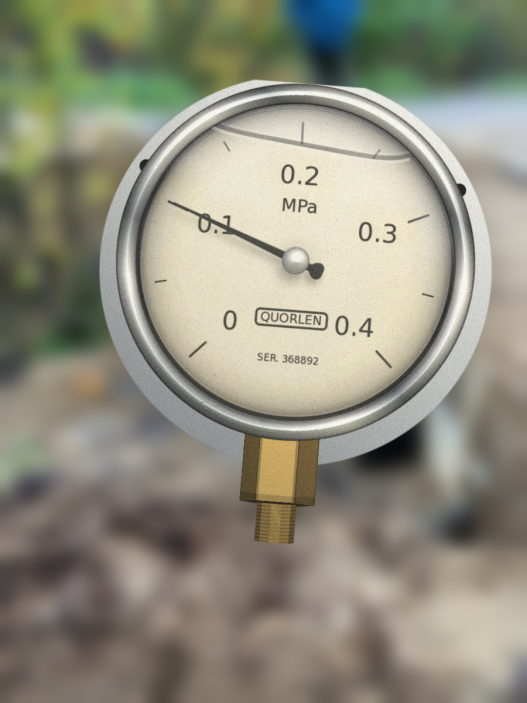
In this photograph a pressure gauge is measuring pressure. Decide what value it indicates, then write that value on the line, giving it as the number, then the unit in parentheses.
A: 0.1 (MPa)
